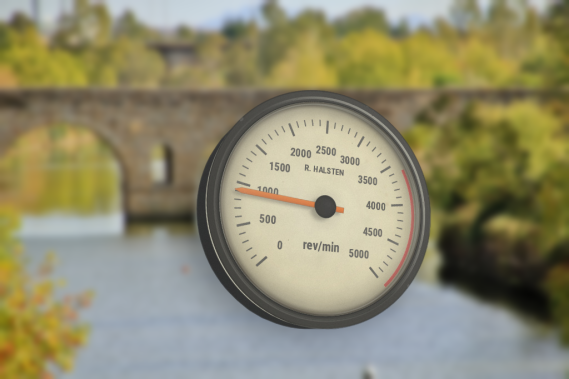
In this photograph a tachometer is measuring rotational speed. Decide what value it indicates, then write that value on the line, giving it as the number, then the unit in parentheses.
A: 900 (rpm)
